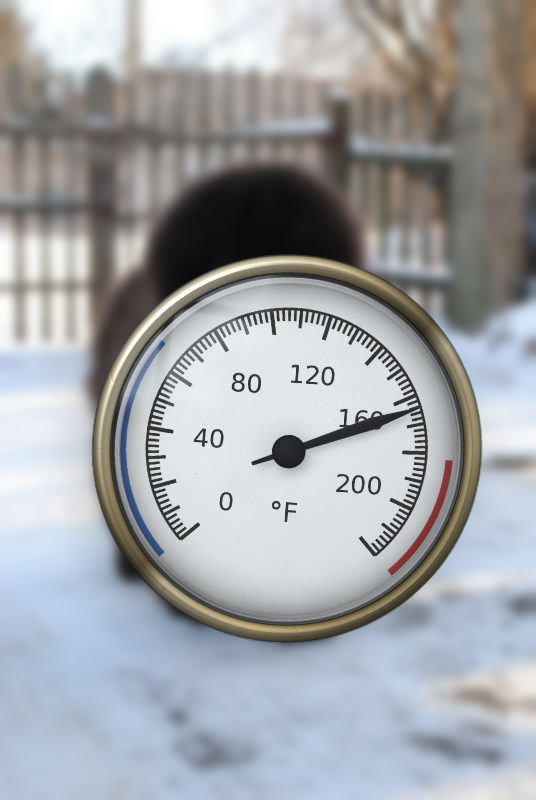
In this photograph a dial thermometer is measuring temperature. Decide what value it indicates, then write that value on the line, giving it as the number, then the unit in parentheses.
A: 164 (°F)
